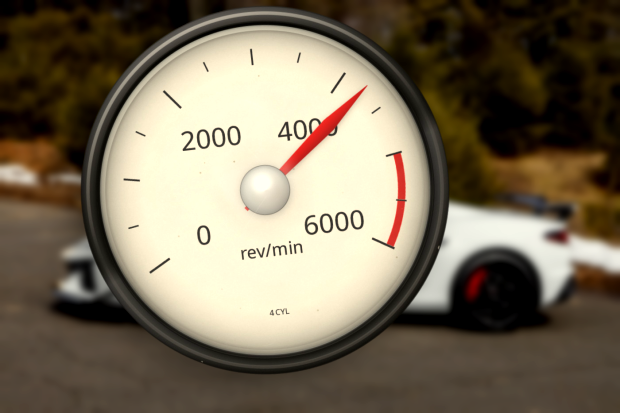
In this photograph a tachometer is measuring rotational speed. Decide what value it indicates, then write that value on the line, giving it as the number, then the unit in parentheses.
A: 4250 (rpm)
